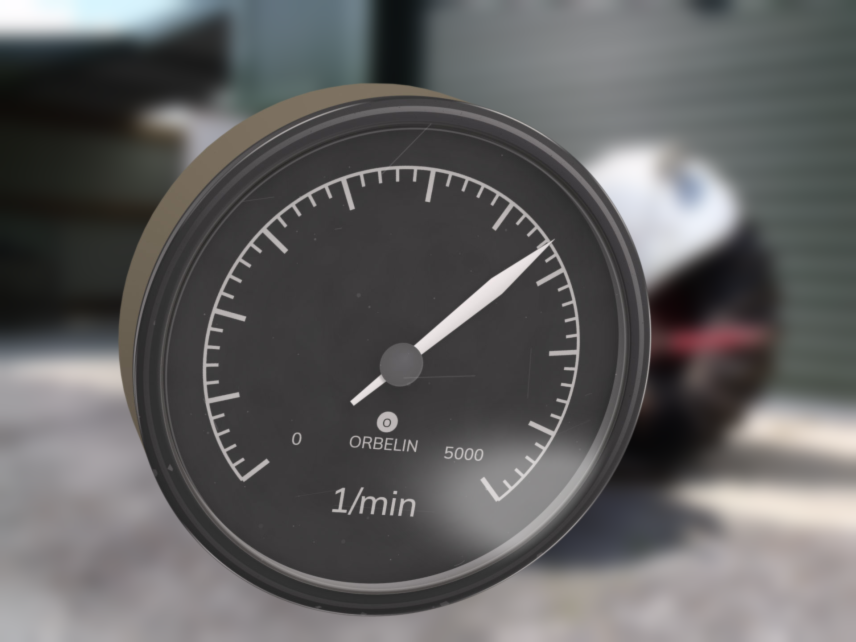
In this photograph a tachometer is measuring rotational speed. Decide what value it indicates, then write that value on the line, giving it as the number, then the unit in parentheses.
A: 3300 (rpm)
